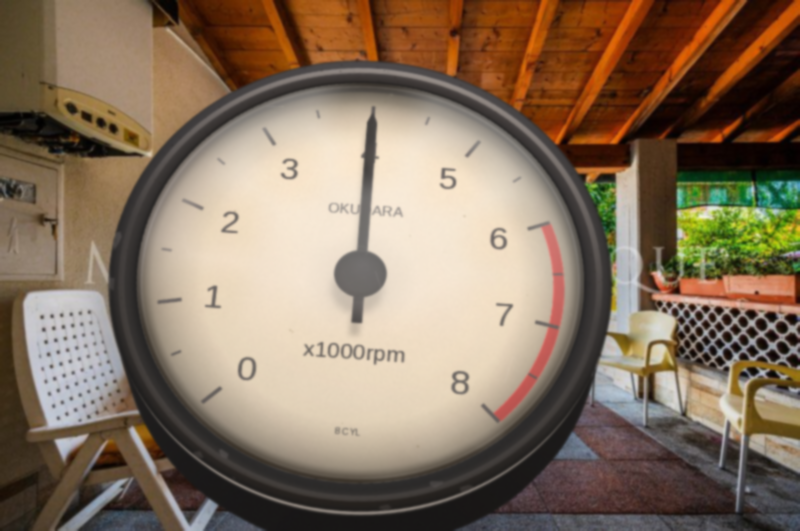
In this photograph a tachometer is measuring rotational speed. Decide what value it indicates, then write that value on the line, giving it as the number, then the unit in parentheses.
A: 4000 (rpm)
